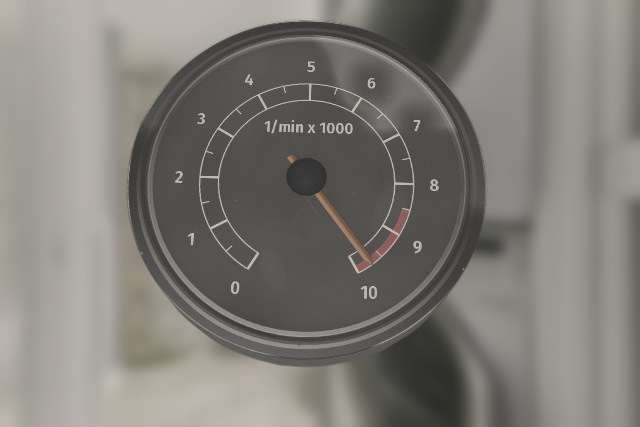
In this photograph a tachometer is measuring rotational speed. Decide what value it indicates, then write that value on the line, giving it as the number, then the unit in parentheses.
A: 9750 (rpm)
